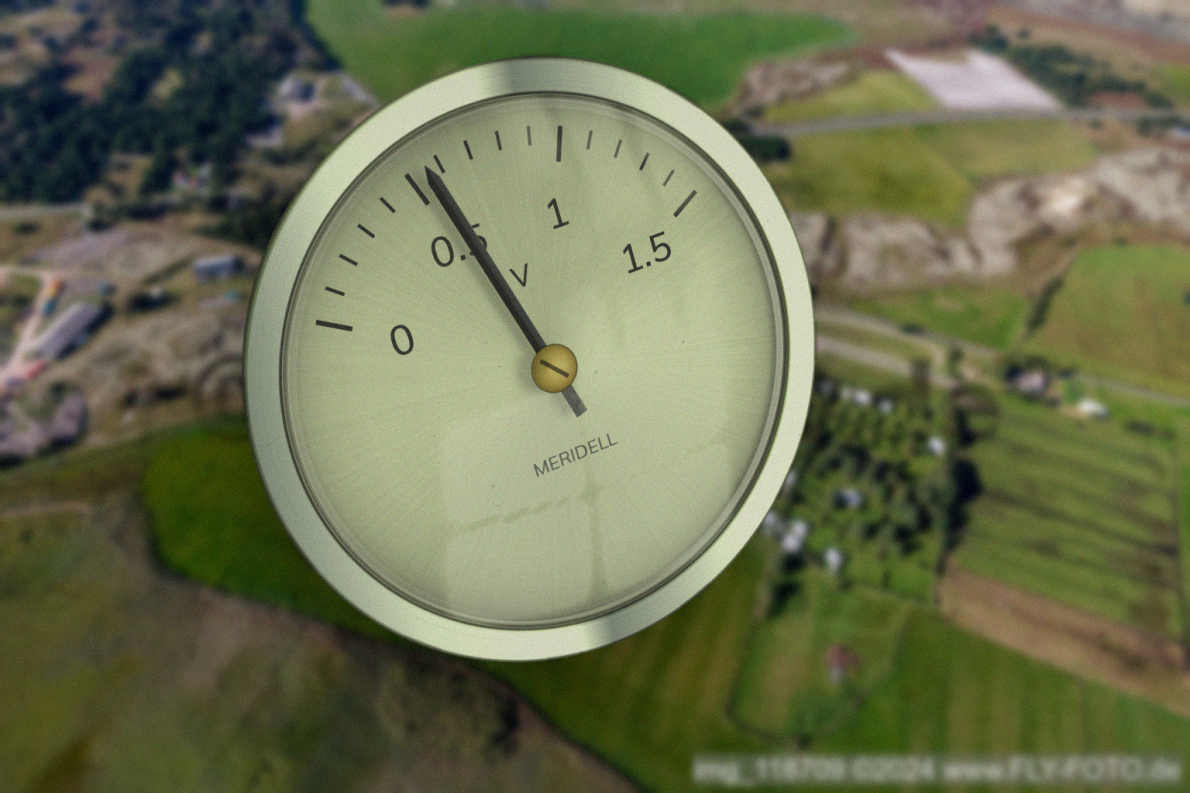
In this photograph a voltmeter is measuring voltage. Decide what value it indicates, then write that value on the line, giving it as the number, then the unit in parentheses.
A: 0.55 (V)
